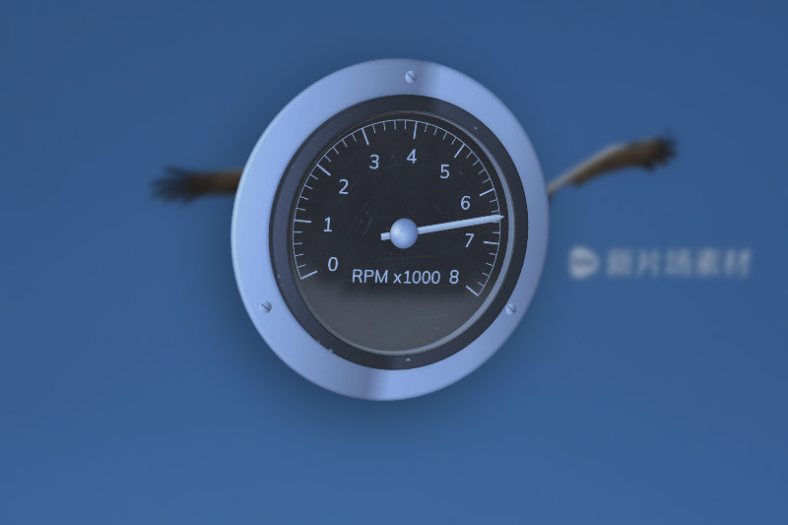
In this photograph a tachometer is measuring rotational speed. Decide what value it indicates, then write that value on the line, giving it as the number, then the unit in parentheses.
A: 6500 (rpm)
